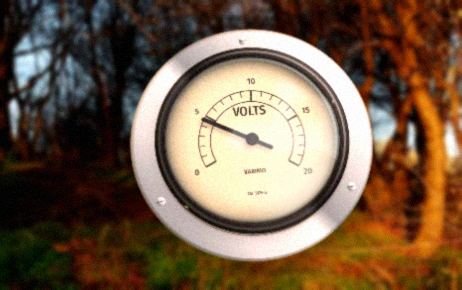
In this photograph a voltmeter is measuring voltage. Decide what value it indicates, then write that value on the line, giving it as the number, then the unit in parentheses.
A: 4.5 (V)
